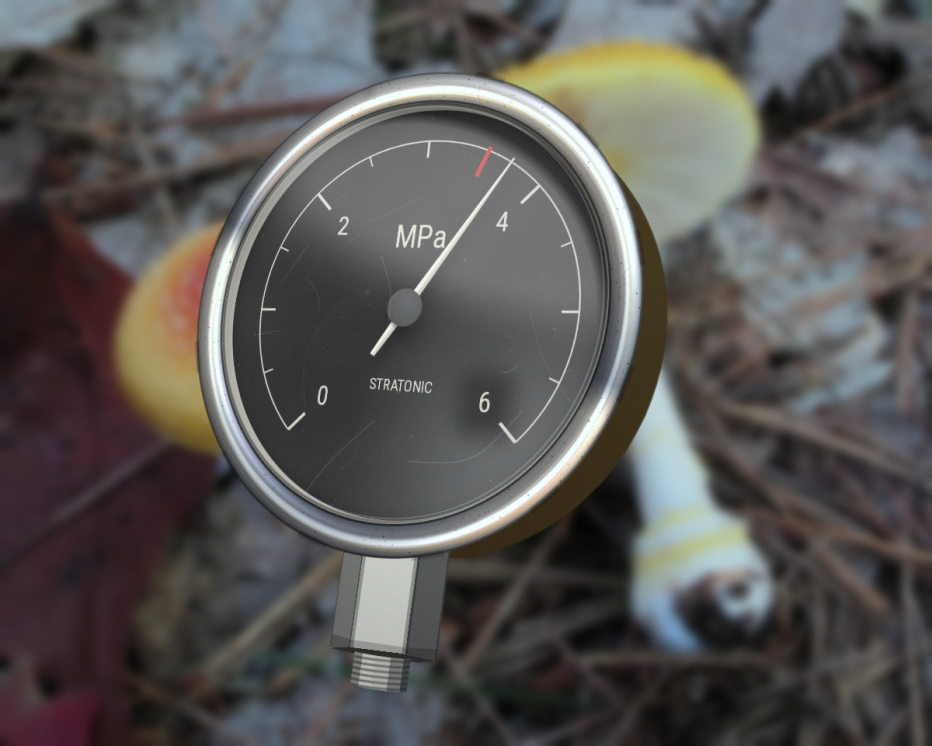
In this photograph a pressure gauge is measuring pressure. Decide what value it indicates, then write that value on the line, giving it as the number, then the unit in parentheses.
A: 3.75 (MPa)
